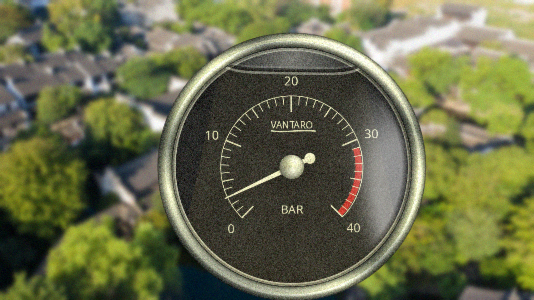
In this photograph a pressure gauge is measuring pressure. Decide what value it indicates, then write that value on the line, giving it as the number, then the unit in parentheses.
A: 3 (bar)
